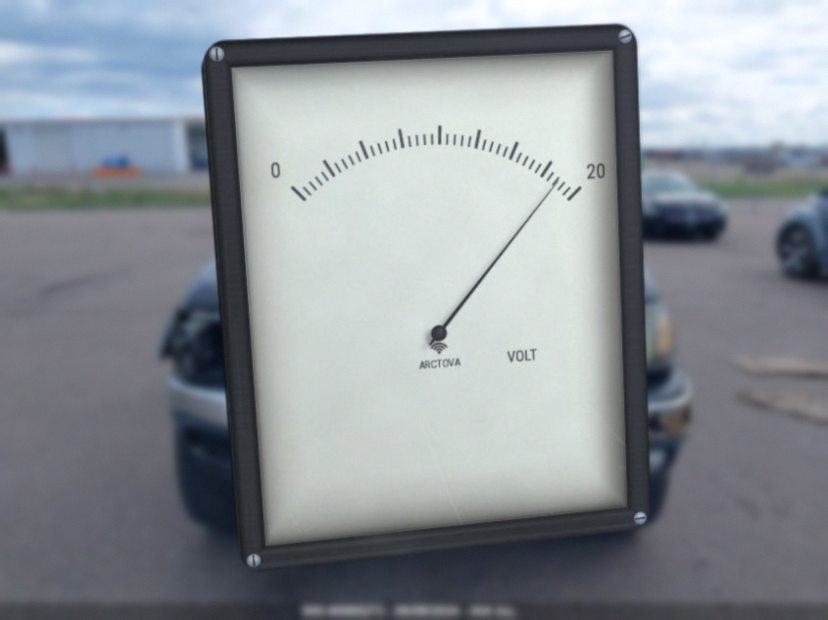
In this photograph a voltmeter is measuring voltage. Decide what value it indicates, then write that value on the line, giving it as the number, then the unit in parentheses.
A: 18.5 (V)
